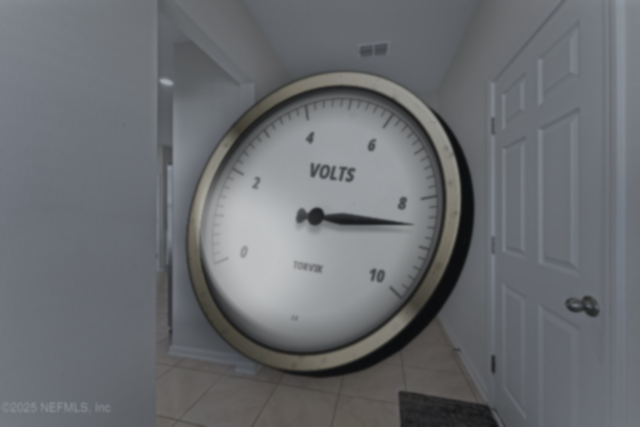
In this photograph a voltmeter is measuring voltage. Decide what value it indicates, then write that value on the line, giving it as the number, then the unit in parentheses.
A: 8.6 (V)
